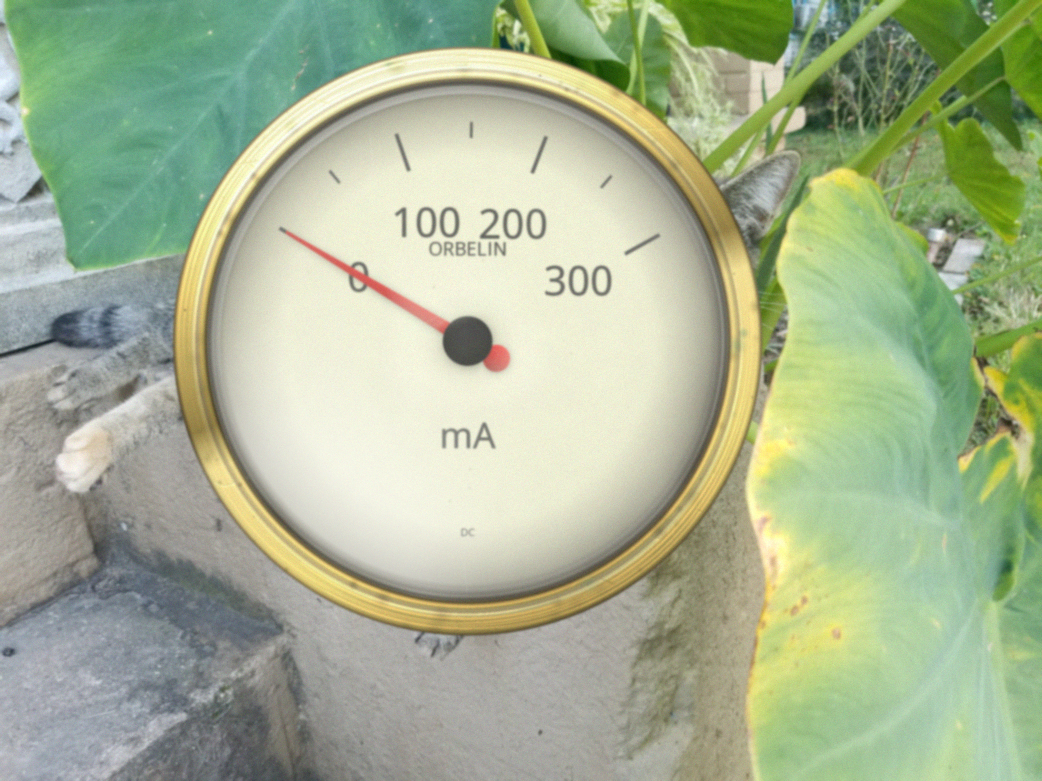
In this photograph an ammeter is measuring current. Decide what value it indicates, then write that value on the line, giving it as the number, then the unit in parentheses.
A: 0 (mA)
